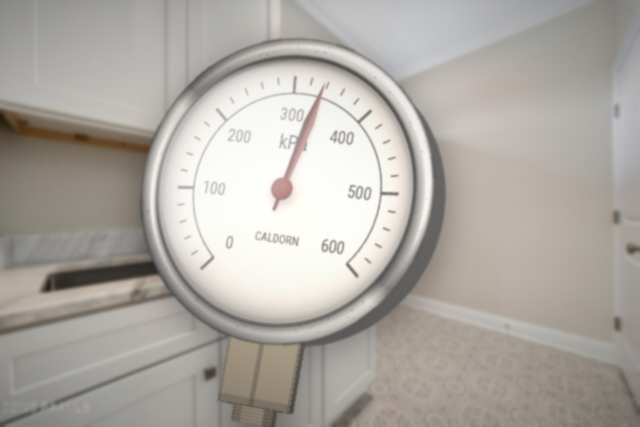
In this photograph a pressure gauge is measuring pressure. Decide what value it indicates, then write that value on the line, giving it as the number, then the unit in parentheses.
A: 340 (kPa)
